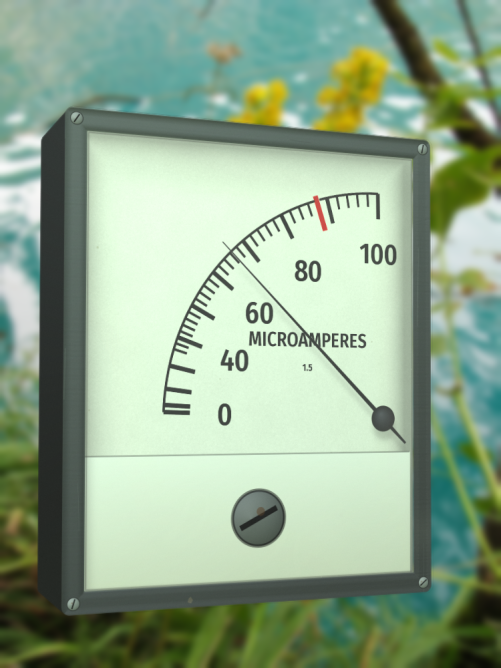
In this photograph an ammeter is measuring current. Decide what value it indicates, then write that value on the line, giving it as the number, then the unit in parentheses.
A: 66 (µA)
